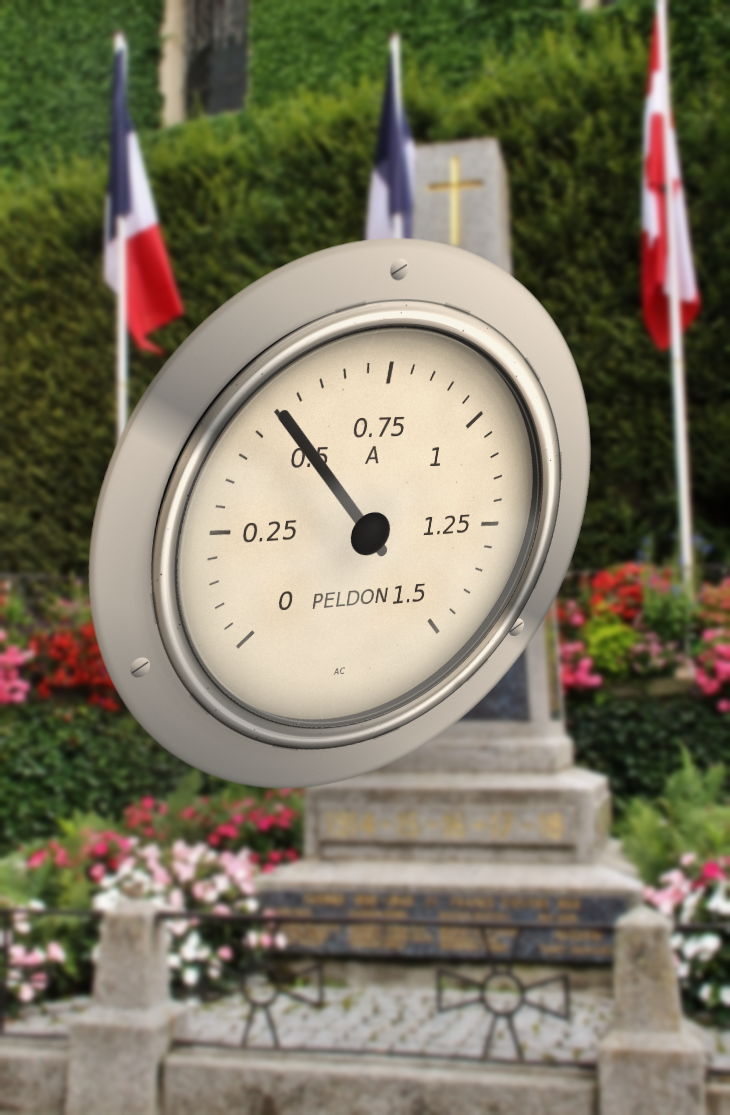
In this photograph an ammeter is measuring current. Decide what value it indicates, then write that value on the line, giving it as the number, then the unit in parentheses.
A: 0.5 (A)
